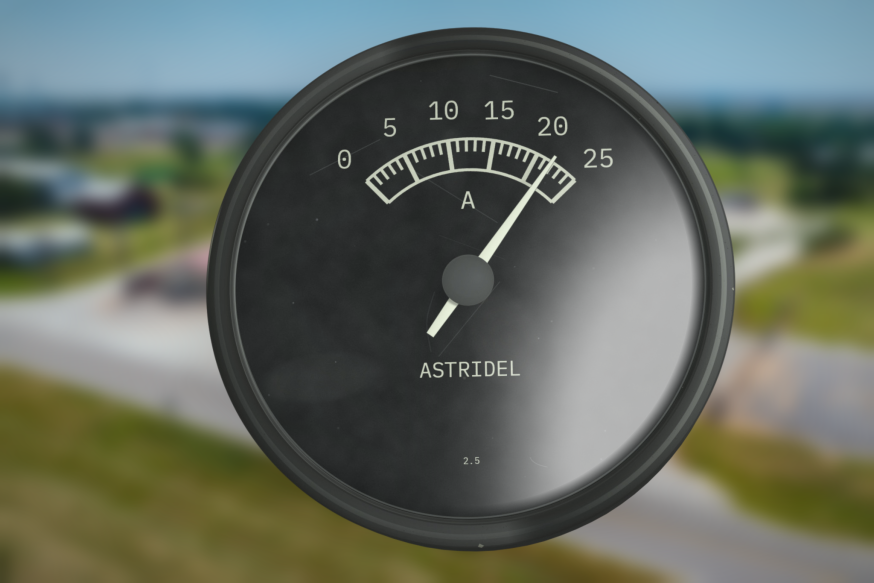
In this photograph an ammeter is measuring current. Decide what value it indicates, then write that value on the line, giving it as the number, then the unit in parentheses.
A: 22 (A)
